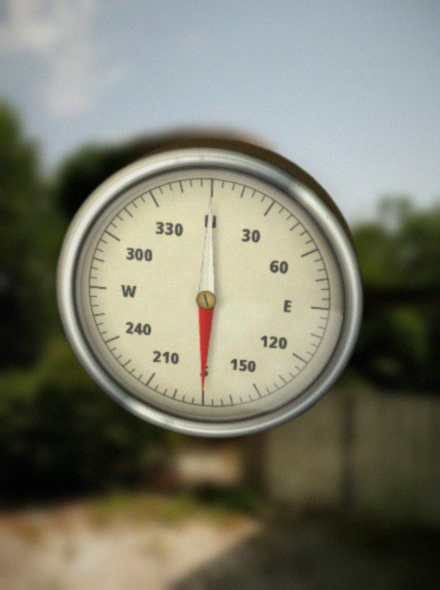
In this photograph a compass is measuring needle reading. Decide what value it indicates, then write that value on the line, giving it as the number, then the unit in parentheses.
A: 180 (°)
